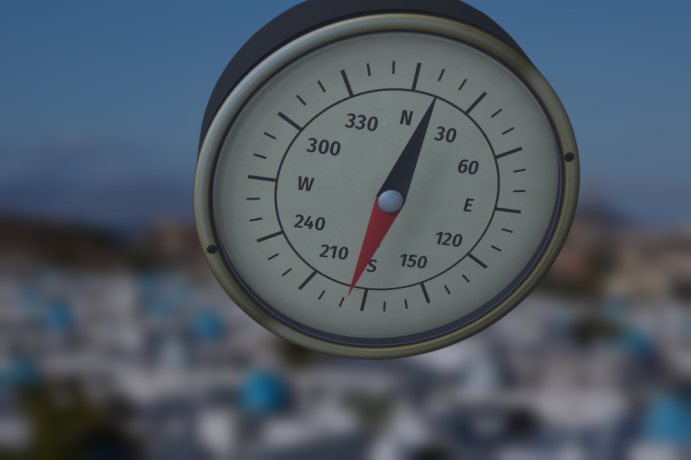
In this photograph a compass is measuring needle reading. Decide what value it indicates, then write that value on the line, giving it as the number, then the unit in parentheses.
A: 190 (°)
